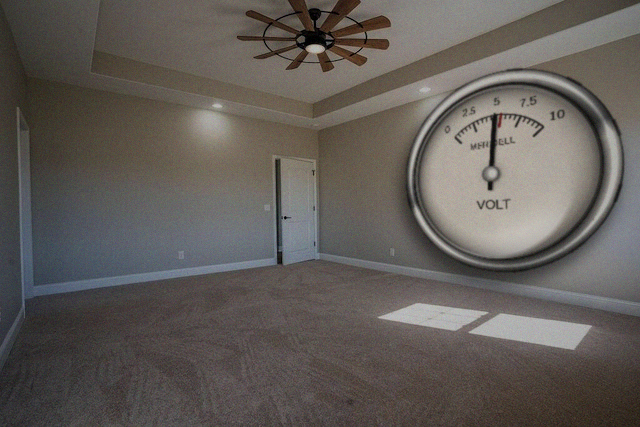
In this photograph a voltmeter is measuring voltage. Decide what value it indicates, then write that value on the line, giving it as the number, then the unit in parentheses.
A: 5 (V)
